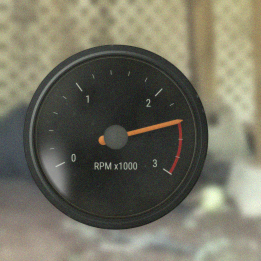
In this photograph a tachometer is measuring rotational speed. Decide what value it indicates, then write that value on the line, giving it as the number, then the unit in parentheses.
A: 2400 (rpm)
